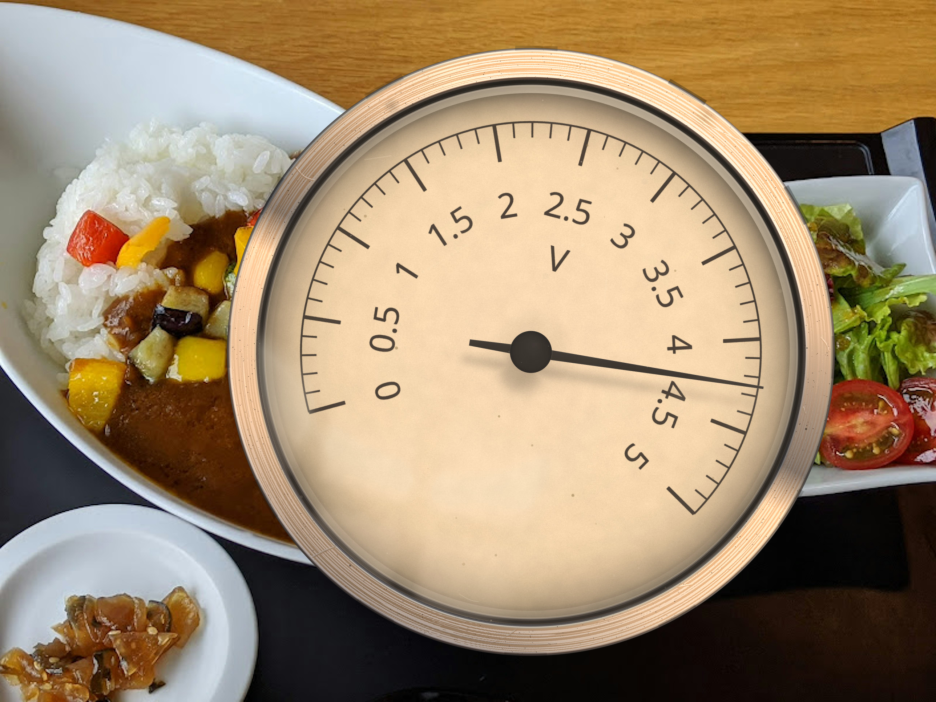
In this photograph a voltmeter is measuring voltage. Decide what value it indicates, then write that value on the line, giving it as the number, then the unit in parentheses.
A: 4.25 (V)
